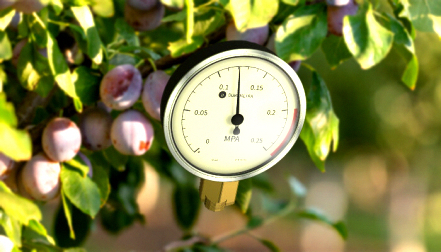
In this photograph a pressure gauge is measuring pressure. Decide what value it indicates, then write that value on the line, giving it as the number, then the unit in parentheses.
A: 0.12 (MPa)
